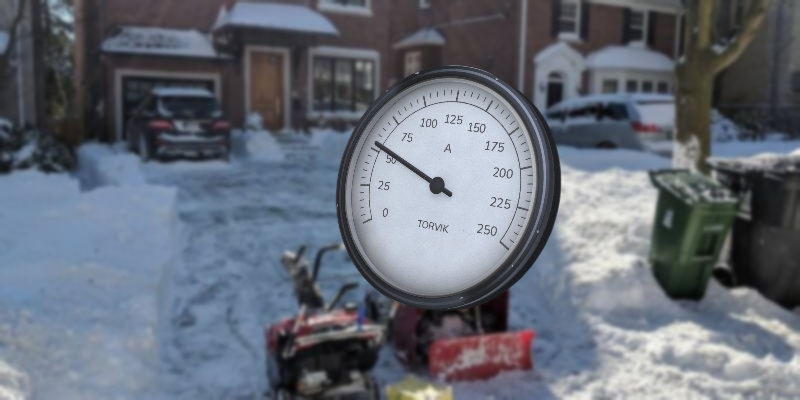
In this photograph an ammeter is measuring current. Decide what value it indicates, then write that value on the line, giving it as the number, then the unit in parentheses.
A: 55 (A)
